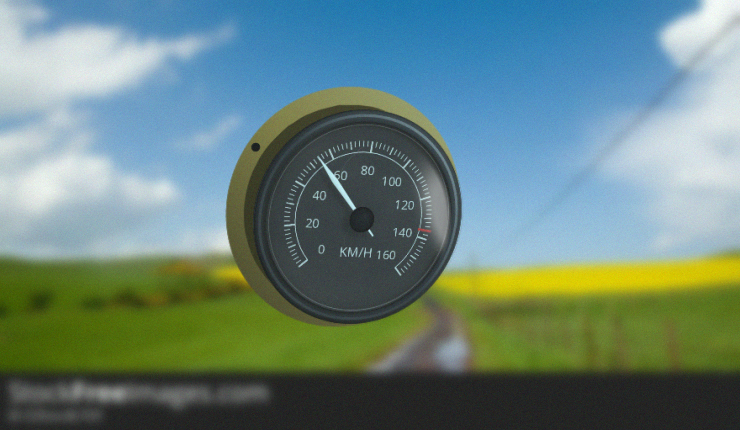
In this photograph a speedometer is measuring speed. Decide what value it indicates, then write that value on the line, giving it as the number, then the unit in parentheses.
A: 54 (km/h)
